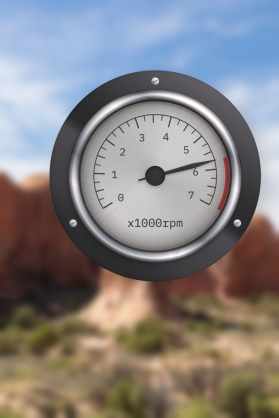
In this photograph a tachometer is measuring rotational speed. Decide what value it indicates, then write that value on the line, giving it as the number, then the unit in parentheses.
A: 5750 (rpm)
